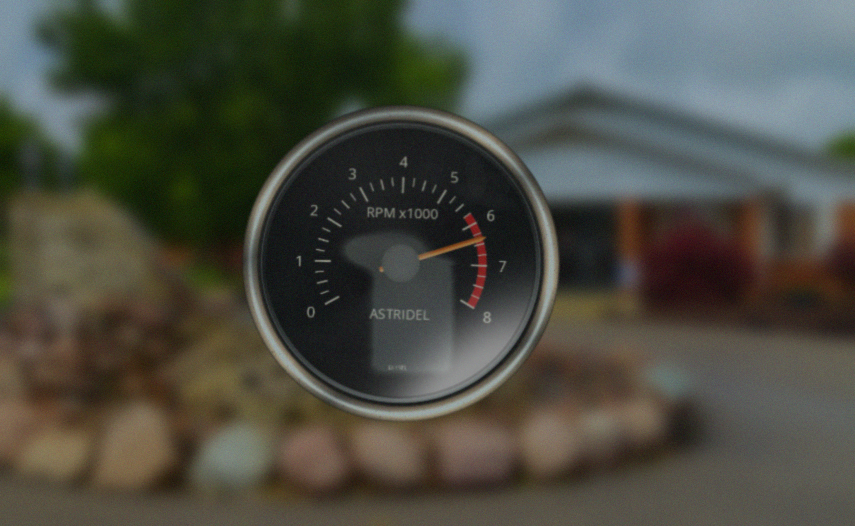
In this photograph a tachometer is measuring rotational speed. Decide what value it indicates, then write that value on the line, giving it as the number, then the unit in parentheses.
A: 6375 (rpm)
